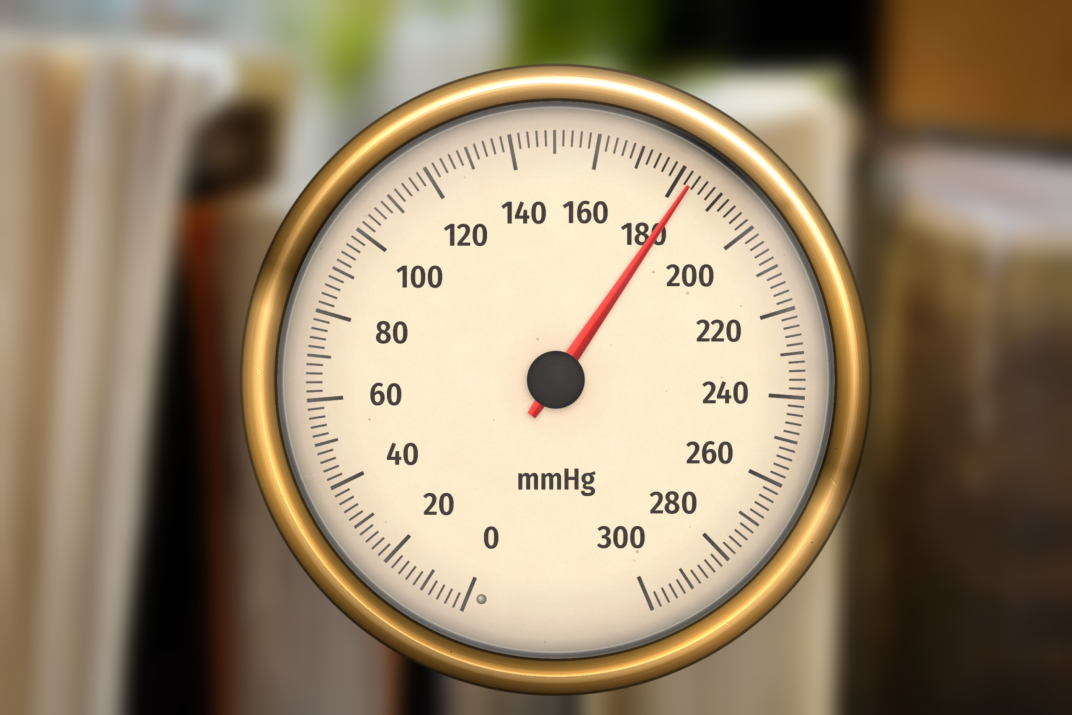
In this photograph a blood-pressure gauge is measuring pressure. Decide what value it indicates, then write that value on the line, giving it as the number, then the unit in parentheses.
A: 183 (mmHg)
